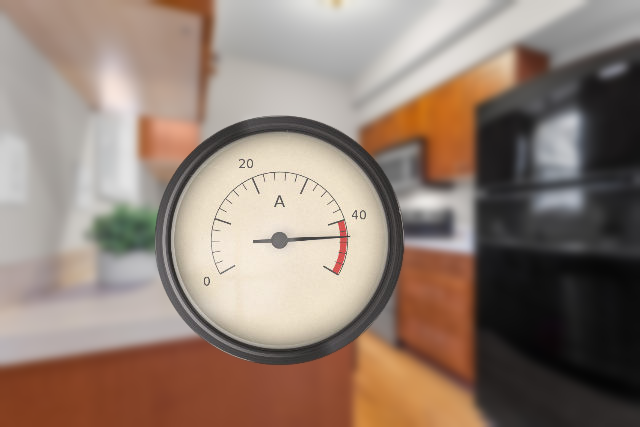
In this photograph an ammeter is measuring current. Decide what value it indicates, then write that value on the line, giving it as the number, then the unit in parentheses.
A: 43 (A)
